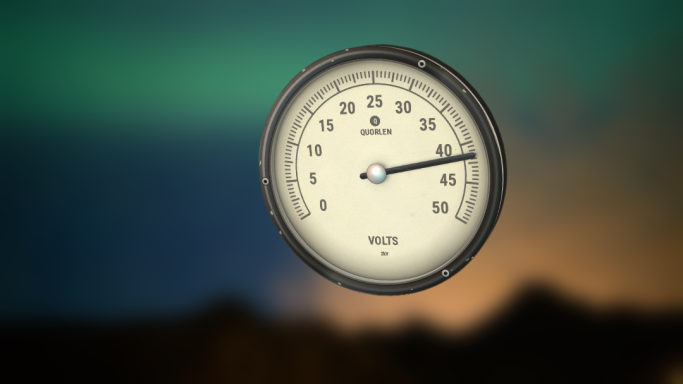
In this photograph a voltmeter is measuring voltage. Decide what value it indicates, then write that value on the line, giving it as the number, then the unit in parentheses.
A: 41.5 (V)
